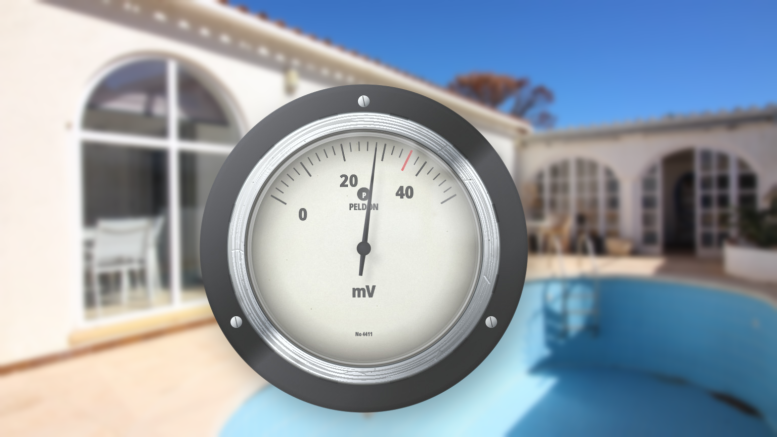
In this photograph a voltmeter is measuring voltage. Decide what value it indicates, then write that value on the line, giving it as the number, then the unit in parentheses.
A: 28 (mV)
